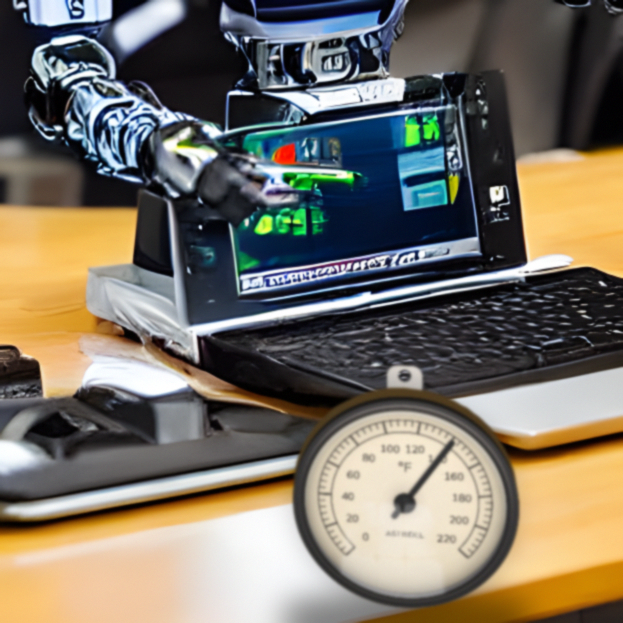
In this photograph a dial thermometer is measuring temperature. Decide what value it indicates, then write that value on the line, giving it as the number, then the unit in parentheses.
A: 140 (°F)
